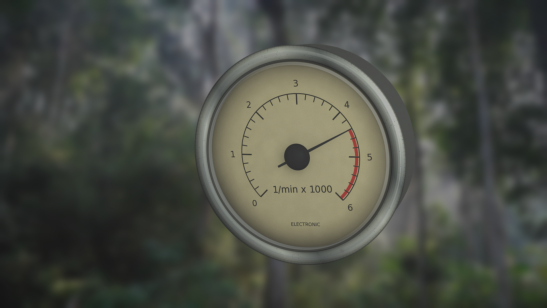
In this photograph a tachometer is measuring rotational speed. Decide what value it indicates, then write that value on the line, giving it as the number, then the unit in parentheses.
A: 4400 (rpm)
